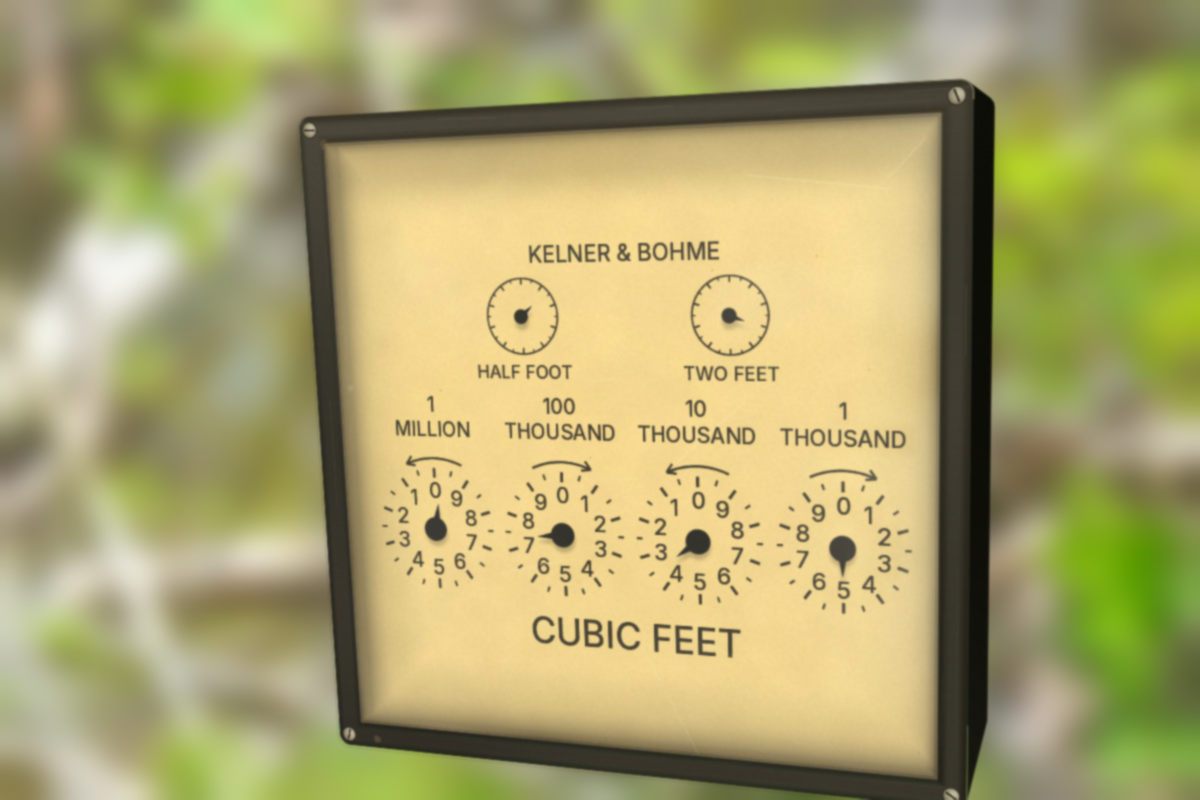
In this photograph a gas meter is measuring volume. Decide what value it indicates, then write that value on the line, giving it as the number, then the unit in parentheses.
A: 973500 (ft³)
